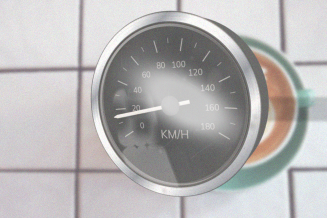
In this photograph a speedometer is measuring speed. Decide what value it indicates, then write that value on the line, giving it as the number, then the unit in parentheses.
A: 15 (km/h)
